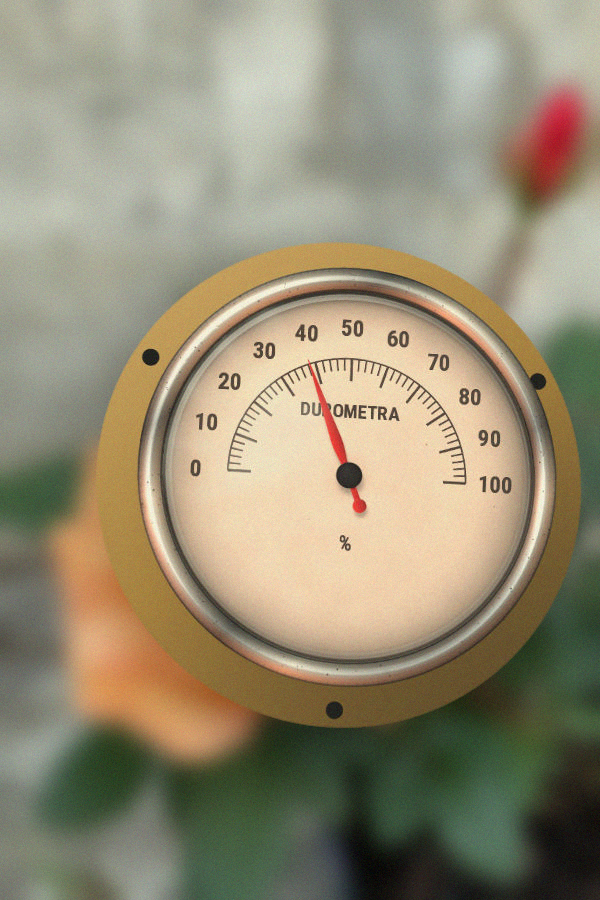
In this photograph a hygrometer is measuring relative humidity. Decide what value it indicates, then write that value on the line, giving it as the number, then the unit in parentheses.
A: 38 (%)
